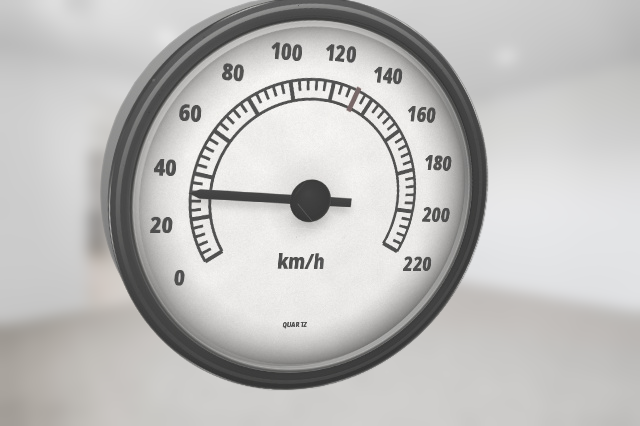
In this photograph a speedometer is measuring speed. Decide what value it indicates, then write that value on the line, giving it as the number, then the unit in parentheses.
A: 32 (km/h)
